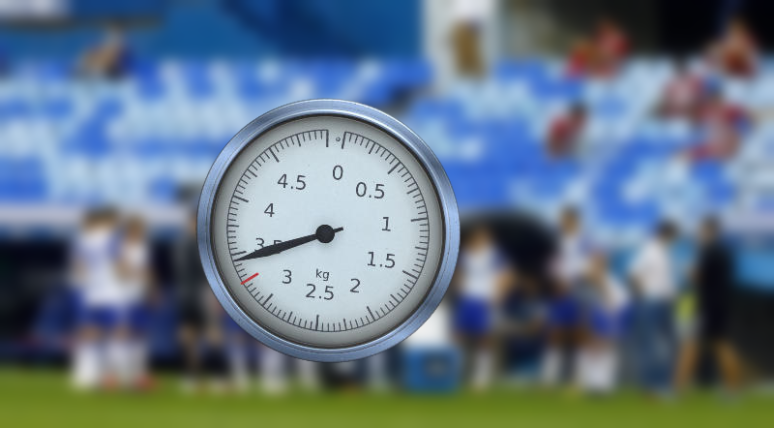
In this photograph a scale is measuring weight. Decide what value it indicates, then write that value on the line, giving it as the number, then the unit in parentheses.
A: 3.45 (kg)
